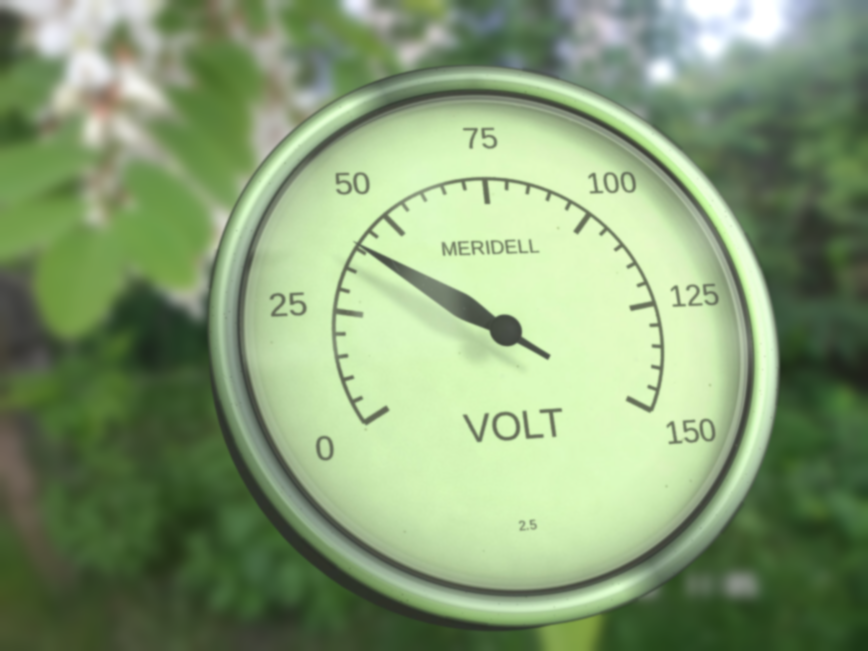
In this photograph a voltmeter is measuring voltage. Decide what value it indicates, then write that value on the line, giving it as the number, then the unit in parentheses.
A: 40 (V)
